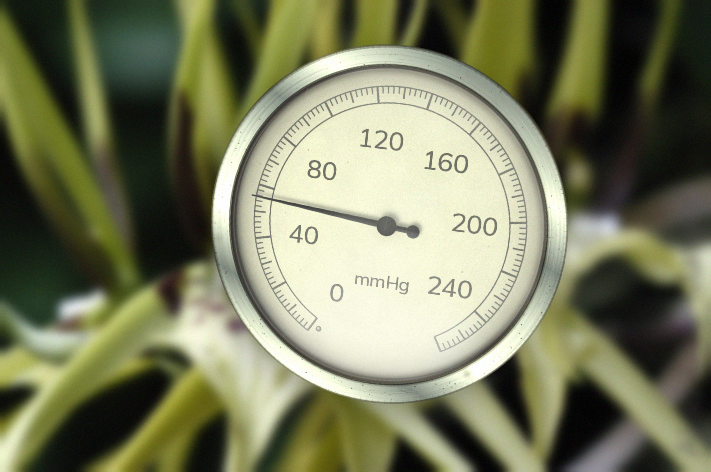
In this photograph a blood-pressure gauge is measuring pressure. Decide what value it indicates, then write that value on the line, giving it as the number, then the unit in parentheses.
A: 56 (mmHg)
